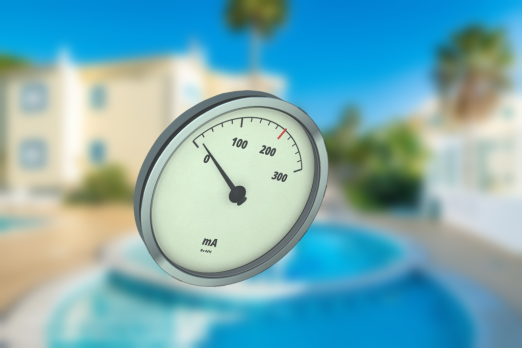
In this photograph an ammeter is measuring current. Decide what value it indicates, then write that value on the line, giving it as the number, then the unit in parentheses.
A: 10 (mA)
